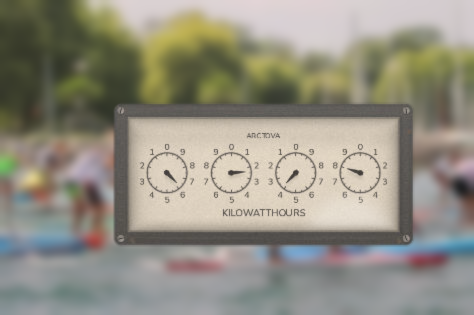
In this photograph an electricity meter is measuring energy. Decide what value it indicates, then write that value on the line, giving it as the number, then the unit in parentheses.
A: 6238 (kWh)
